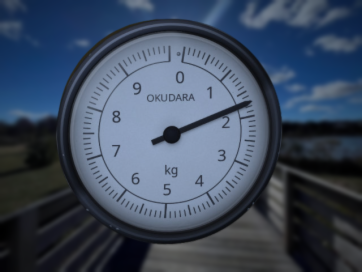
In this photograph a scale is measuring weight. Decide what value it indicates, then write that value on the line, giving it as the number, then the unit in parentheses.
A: 1.7 (kg)
